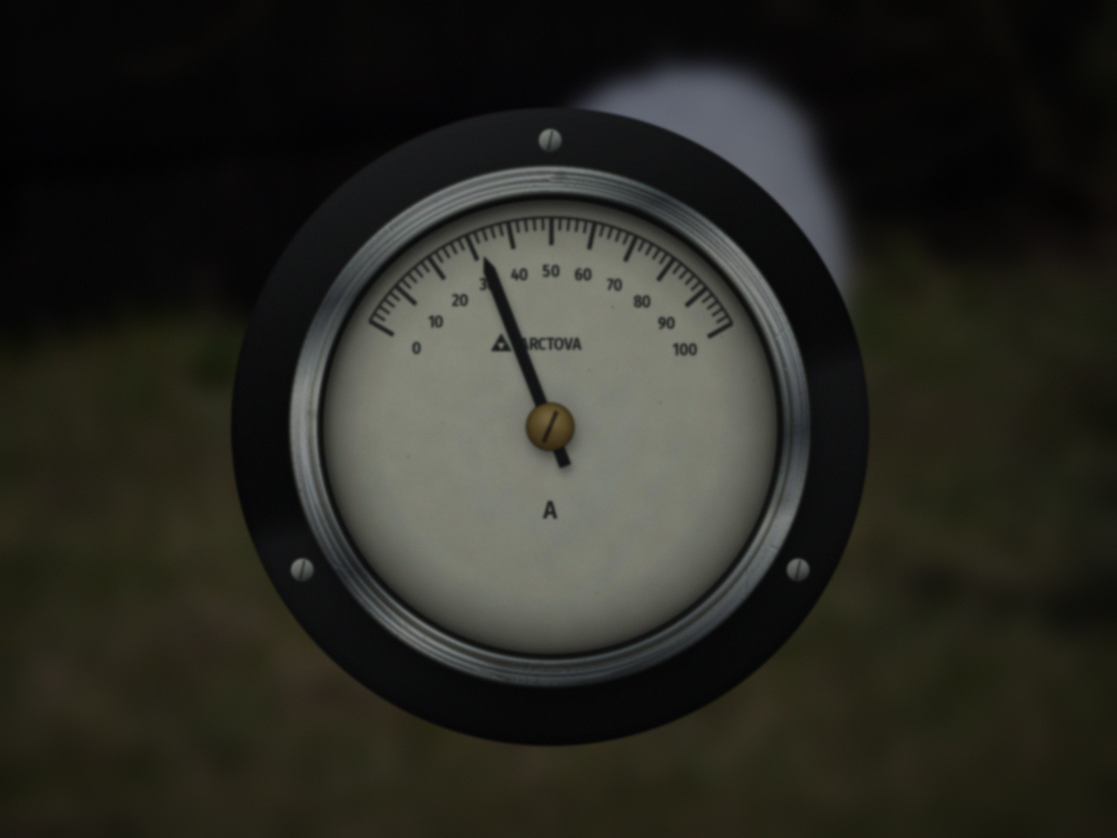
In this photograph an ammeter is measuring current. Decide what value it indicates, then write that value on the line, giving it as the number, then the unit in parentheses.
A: 32 (A)
